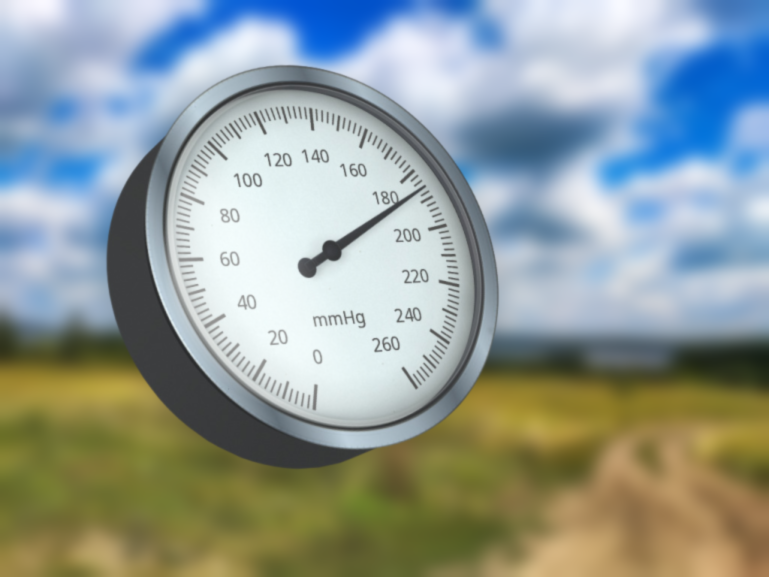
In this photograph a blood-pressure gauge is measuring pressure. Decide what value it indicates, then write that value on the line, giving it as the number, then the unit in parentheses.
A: 186 (mmHg)
